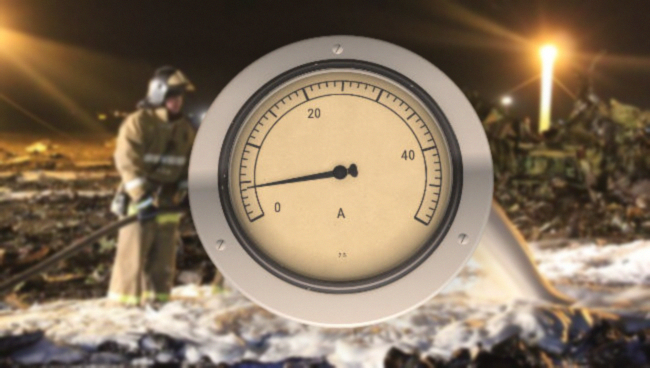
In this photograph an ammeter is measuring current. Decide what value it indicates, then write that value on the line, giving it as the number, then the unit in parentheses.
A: 4 (A)
